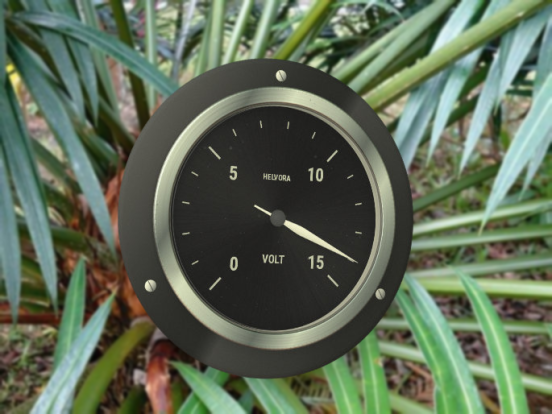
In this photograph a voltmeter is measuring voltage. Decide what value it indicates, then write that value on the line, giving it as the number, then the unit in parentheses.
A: 14 (V)
